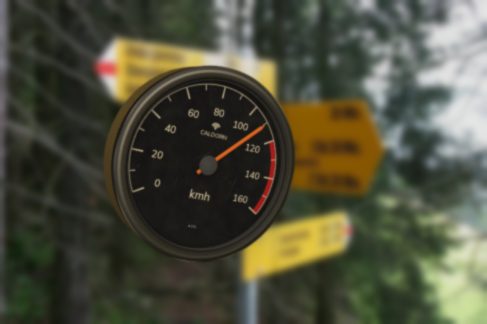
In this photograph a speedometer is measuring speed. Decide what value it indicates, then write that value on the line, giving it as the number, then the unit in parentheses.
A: 110 (km/h)
